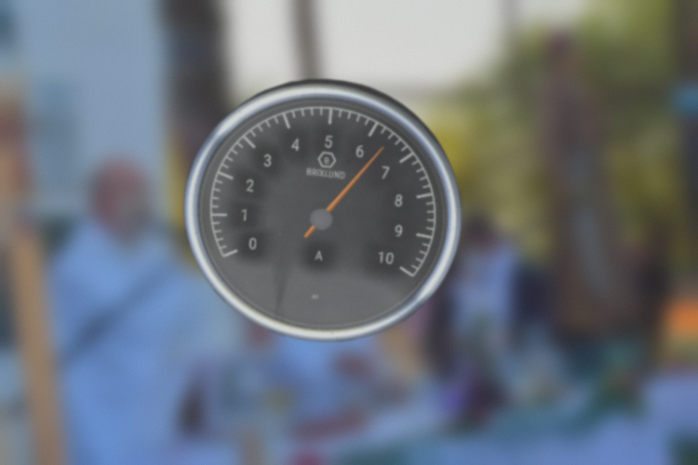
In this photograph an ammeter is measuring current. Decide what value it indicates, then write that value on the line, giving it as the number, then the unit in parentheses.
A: 6.4 (A)
